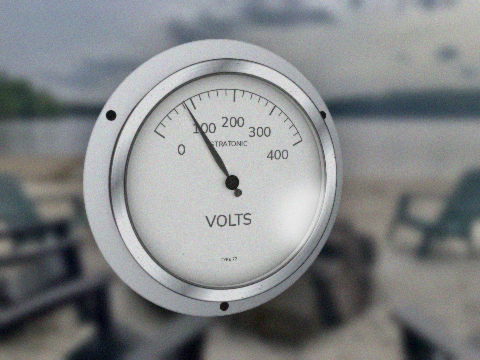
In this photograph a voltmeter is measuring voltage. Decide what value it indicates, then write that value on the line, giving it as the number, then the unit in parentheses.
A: 80 (V)
